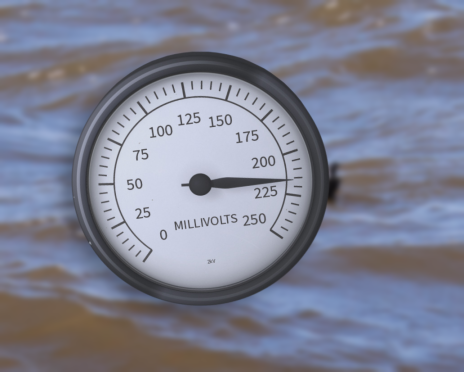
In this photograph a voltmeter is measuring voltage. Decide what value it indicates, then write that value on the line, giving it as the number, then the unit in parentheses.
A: 215 (mV)
